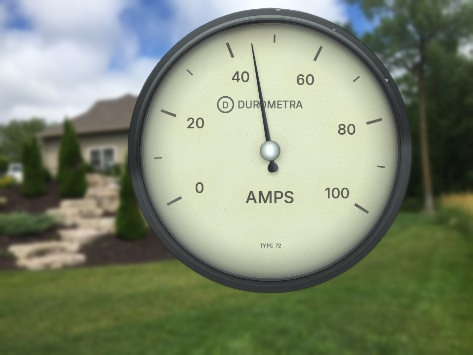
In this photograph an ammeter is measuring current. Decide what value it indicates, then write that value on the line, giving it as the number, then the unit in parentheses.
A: 45 (A)
